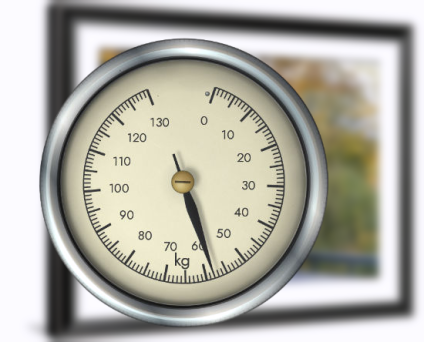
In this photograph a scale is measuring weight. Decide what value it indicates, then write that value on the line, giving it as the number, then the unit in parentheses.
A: 58 (kg)
